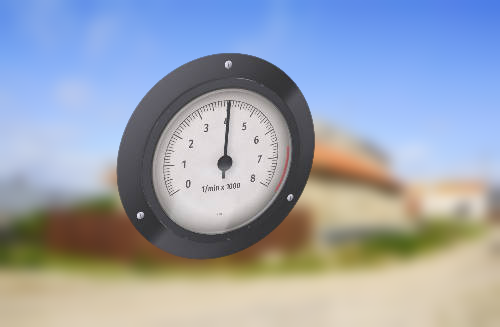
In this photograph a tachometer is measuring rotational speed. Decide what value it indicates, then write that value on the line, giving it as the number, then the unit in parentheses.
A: 4000 (rpm)
